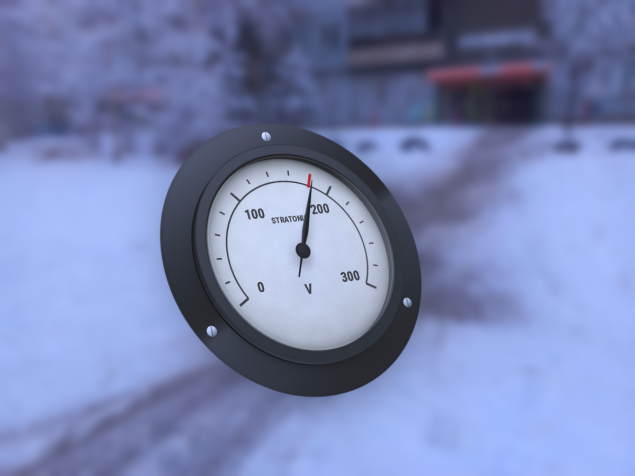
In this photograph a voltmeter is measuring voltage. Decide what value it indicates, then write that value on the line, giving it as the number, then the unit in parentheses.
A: 180 (V)
